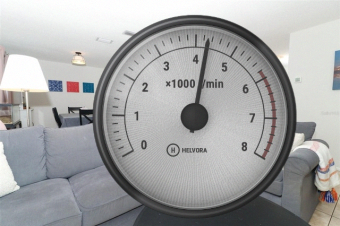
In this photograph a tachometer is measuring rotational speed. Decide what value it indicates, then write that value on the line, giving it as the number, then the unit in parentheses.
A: 4300 (rpm)
